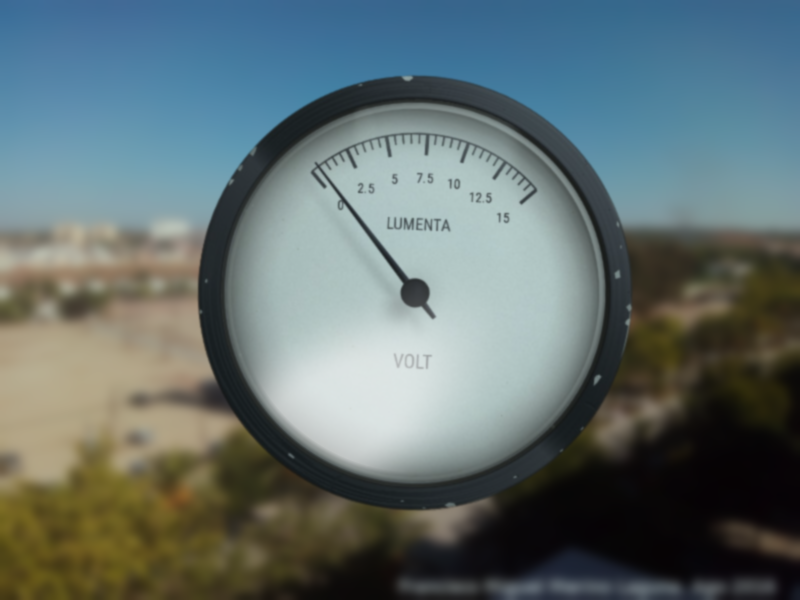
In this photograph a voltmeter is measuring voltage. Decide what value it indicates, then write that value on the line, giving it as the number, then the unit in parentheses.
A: 0.5 (V)
